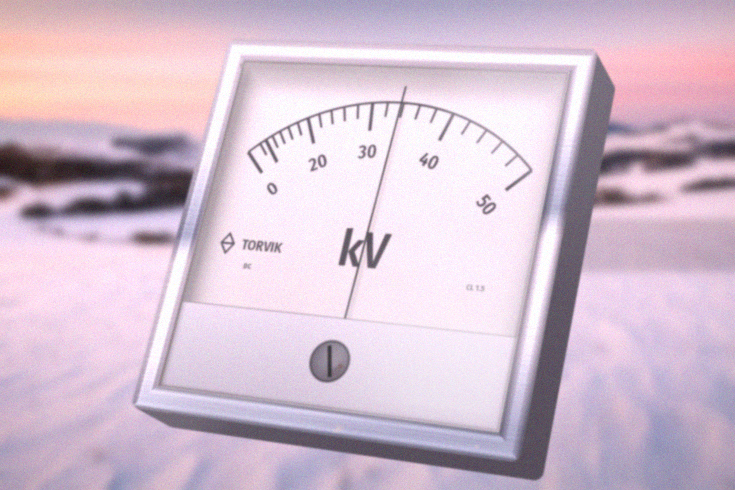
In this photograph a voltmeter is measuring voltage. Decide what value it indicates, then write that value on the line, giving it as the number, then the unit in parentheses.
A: 34 (kV)
